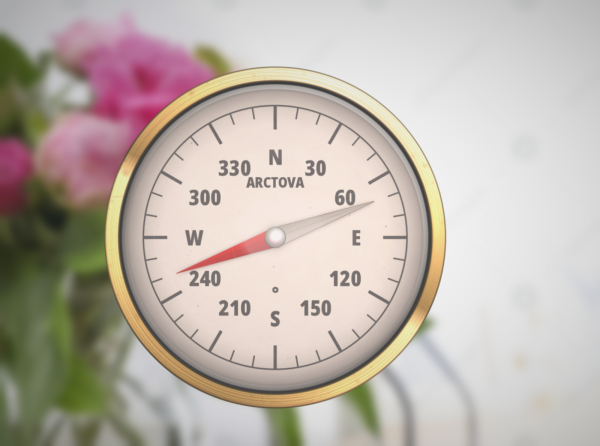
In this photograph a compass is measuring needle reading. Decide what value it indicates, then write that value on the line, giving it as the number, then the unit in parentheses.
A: 250 (°)
